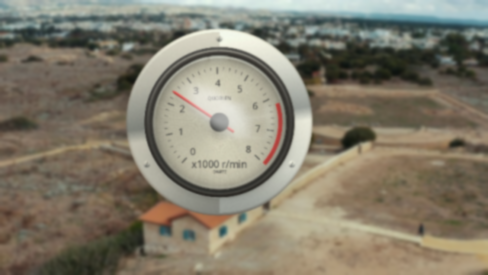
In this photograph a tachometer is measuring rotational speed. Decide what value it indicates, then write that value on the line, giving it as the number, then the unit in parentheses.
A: 2400 (rpm)
